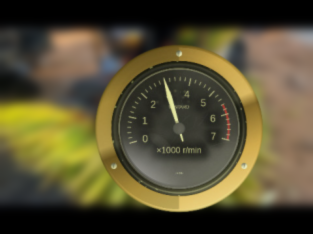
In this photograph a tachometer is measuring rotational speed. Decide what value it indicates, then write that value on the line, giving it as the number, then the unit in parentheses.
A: 3000 (rpm)
